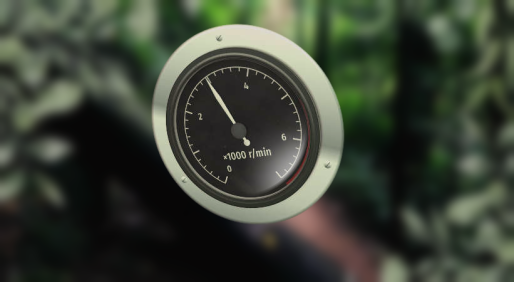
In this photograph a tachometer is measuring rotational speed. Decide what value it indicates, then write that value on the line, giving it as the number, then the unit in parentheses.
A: 3000 (rpm)
